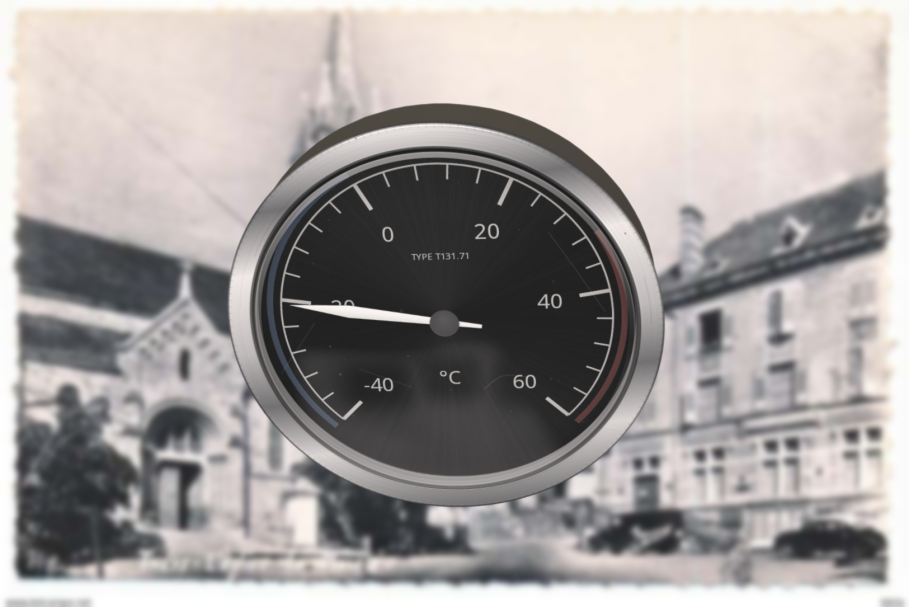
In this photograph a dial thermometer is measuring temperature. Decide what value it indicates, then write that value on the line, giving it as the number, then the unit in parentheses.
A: -20 (°C)
